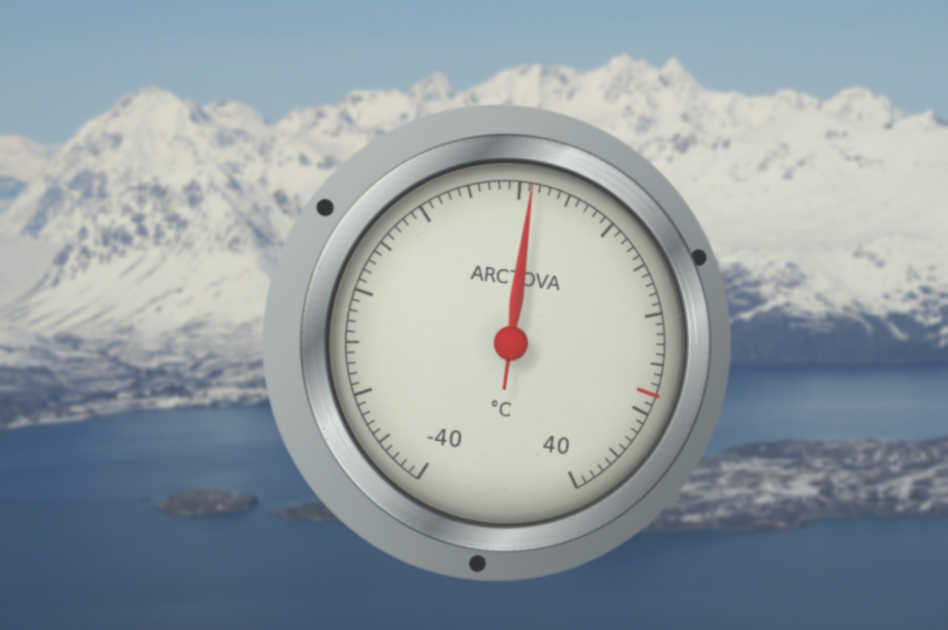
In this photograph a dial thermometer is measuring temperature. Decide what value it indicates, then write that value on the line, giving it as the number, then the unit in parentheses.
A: 1 (°C)
